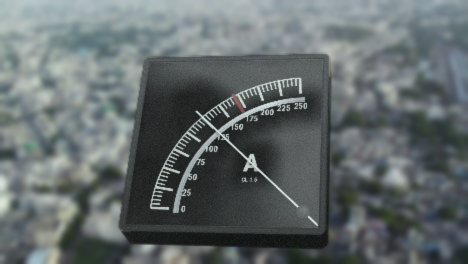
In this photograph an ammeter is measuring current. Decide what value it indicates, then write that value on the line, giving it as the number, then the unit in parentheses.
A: 125 (A)
